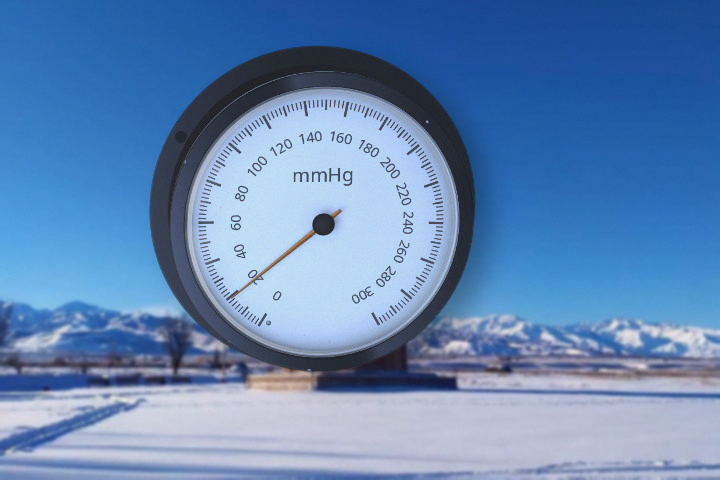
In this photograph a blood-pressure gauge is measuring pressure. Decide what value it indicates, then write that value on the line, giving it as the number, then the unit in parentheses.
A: 20 (mmHg)
